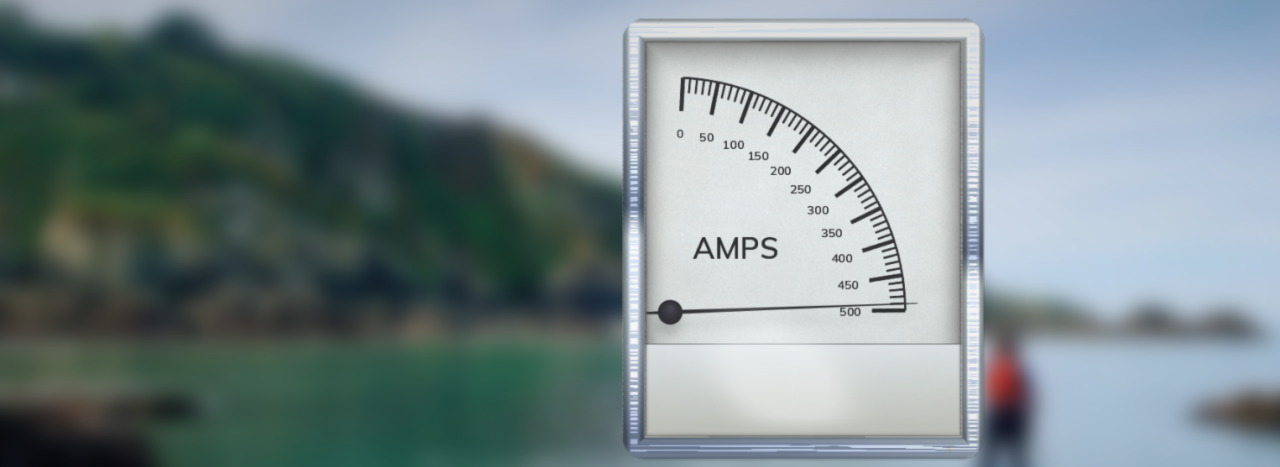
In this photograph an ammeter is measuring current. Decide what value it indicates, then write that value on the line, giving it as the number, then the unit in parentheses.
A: 490 (A)
